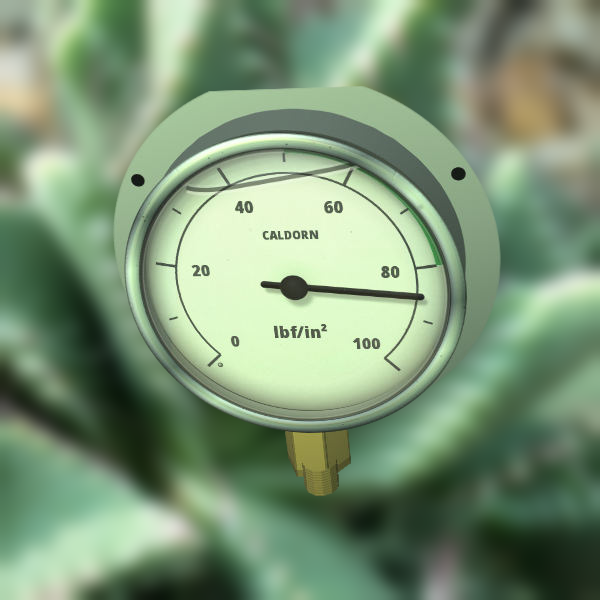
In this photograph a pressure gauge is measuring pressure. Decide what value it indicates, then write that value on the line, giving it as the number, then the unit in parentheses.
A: 85 (psi)
